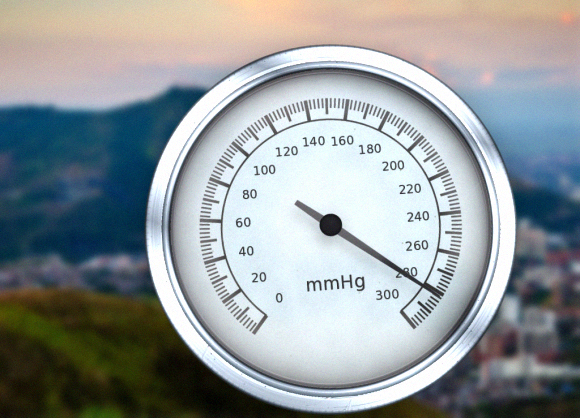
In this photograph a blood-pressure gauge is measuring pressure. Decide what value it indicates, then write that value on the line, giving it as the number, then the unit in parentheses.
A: 282 (mmHg)
